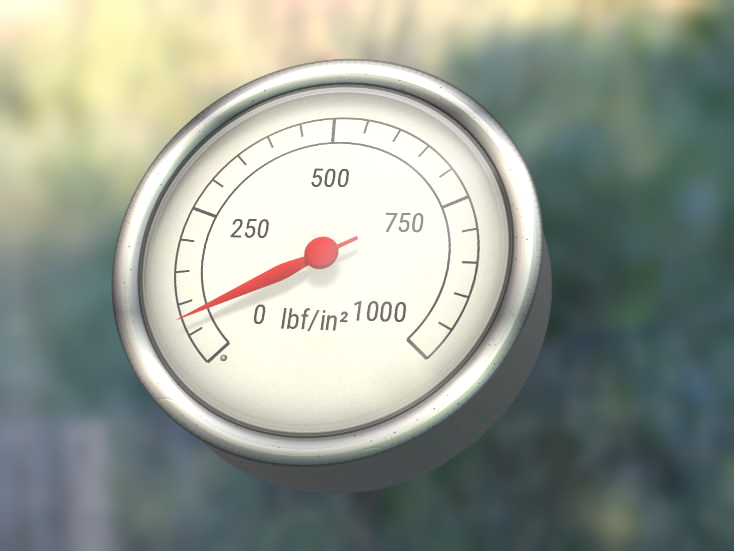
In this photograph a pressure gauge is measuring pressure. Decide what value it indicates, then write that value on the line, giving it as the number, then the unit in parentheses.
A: 75 (psi)
